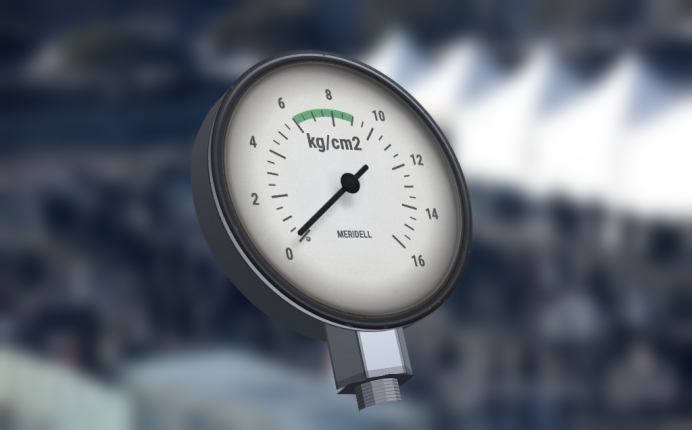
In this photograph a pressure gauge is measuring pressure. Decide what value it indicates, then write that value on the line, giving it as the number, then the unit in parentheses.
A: 0.25 (kg/cm²)
